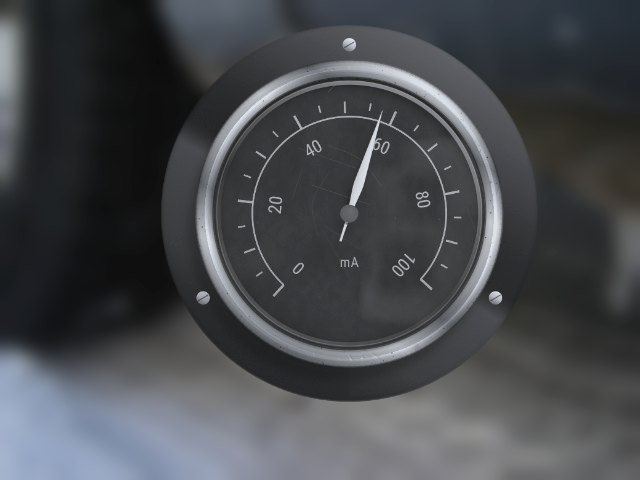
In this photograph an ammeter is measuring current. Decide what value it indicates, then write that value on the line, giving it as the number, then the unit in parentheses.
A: 57.5 (mA)
